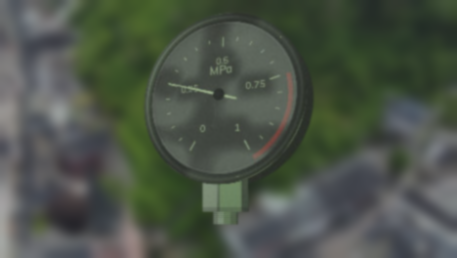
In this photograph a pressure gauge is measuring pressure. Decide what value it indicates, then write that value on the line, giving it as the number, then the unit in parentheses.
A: 0.25 (MPa)
